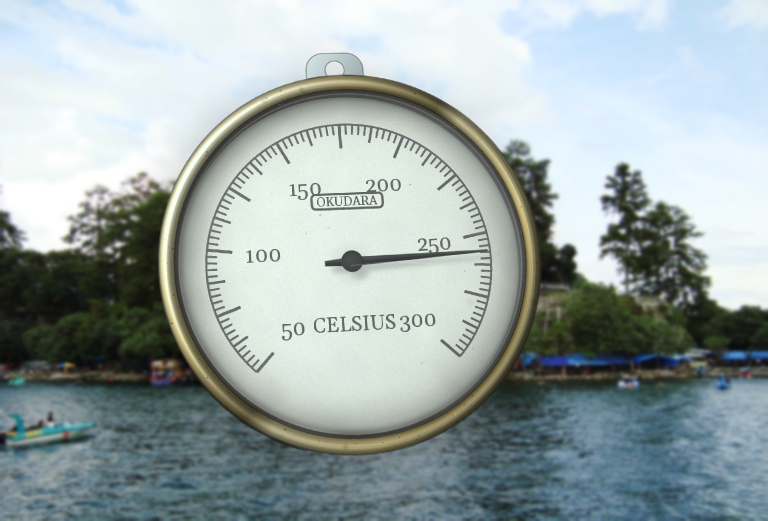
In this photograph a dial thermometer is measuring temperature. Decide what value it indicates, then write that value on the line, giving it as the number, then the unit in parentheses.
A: 257.5 (°C)
